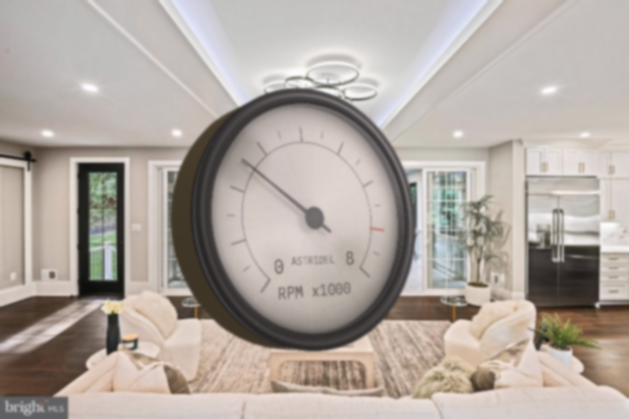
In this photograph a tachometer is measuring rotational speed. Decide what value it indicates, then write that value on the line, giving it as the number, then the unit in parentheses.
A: 2500 (rpm)
